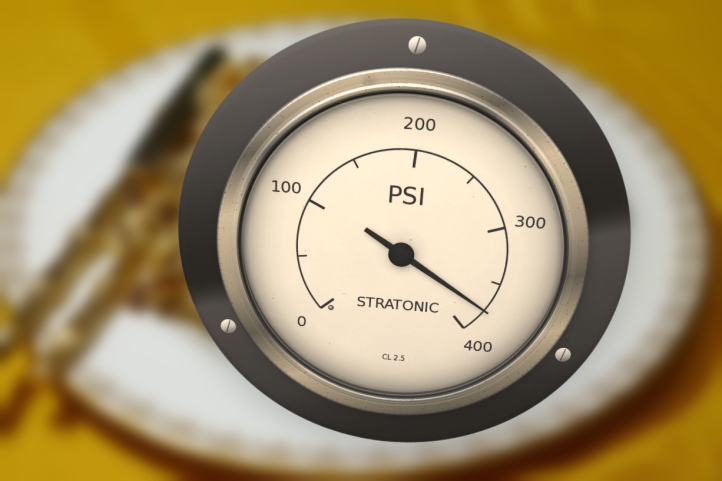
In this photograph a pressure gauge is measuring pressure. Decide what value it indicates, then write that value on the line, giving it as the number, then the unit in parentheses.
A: 375 (psi)
